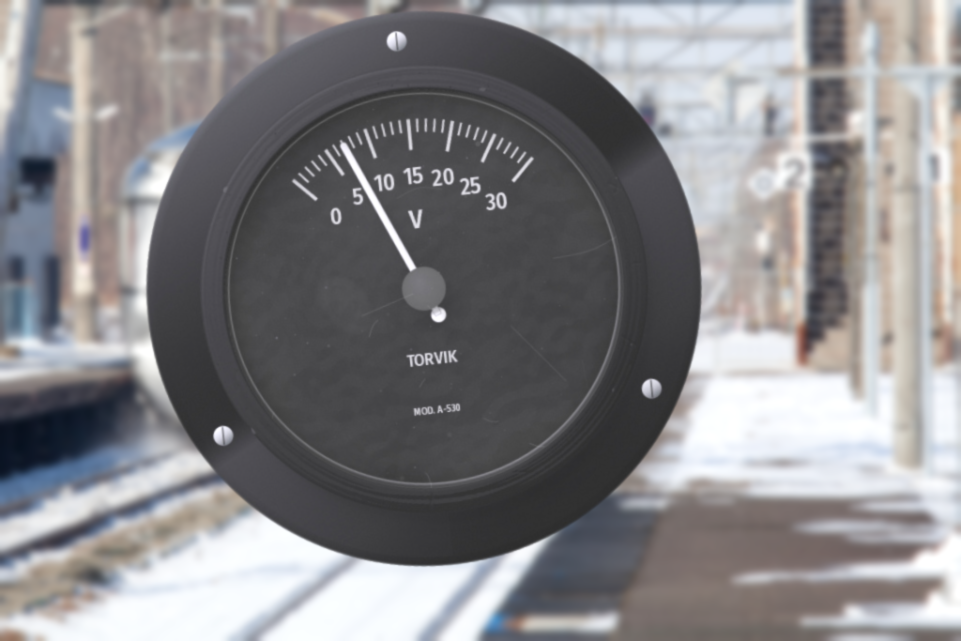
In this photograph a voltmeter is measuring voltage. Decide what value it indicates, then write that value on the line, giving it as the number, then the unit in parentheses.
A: 7 (V)
